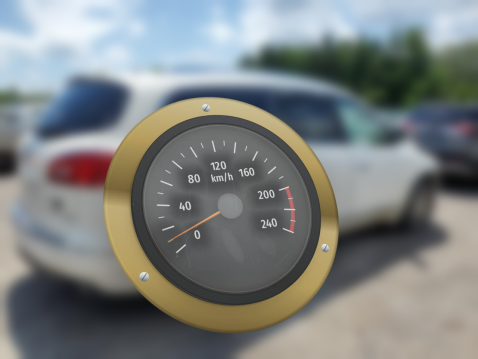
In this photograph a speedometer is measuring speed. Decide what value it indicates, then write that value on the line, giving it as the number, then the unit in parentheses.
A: 10 (km/h)
